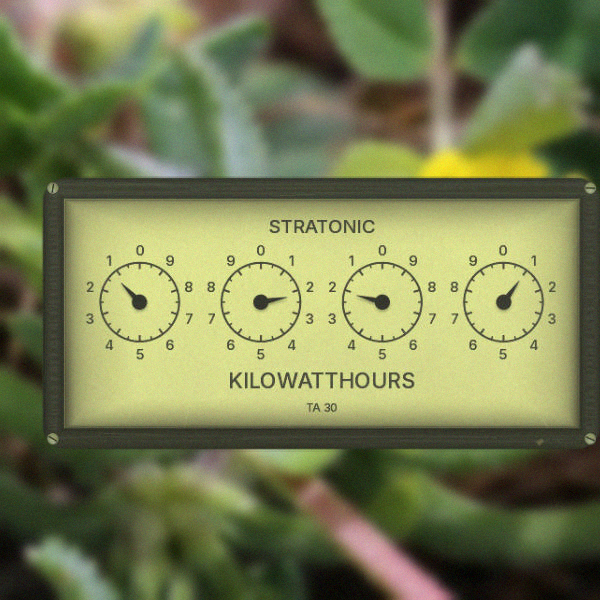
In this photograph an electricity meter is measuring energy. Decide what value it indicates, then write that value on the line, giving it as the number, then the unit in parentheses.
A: 1221 (kWh)
